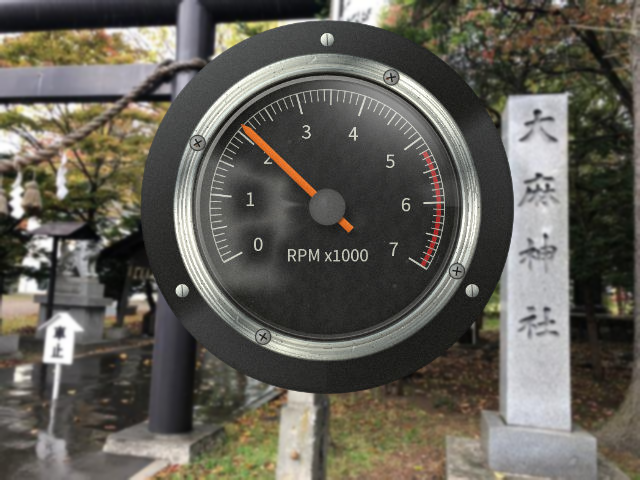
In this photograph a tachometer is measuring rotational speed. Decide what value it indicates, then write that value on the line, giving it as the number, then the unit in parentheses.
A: 2100 (rpm)
